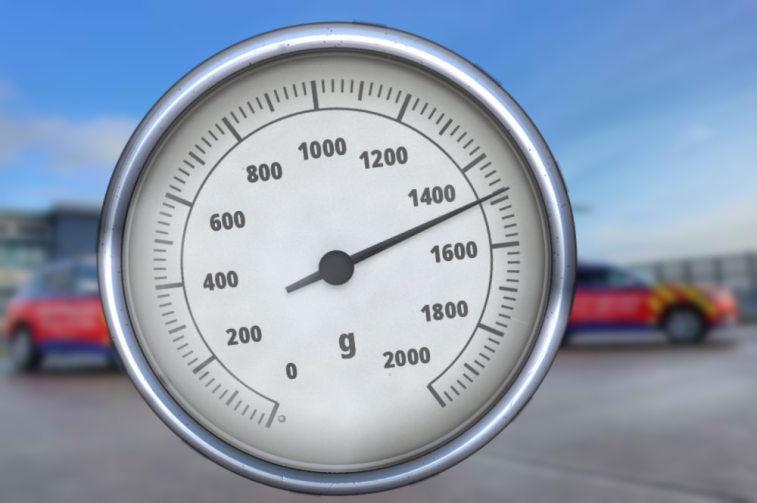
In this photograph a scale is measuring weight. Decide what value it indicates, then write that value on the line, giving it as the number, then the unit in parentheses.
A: 1480 (g)
